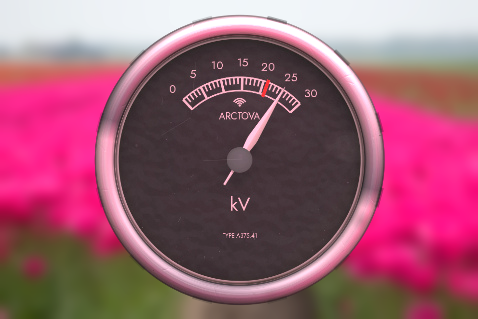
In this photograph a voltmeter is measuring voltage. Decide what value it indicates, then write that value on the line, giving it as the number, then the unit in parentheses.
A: 25 (kV)
